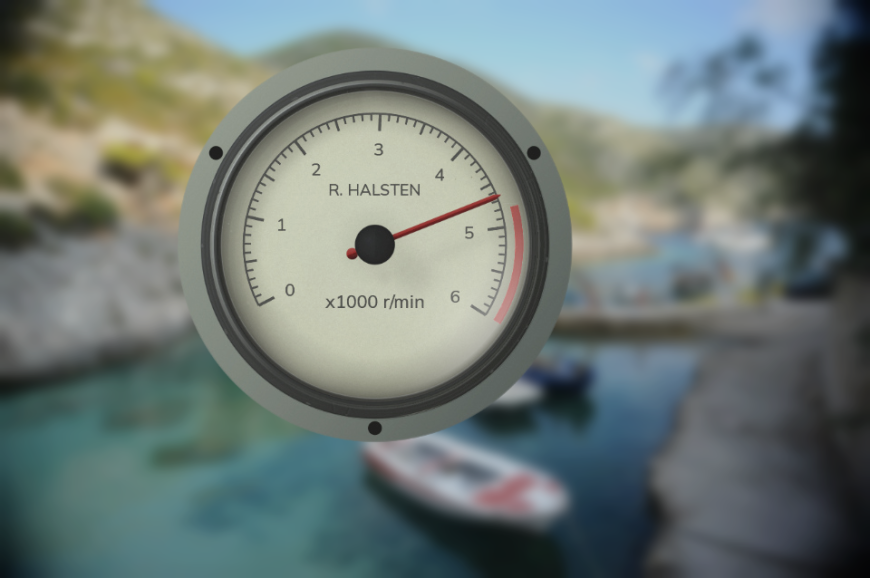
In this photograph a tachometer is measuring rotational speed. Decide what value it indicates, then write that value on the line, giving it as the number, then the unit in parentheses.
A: 4650 (rpm)
